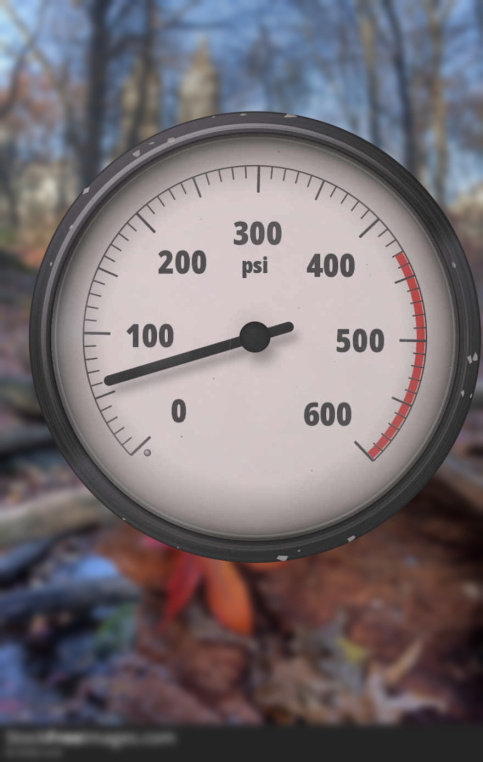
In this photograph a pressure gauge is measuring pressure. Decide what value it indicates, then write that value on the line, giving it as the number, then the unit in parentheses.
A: 60 (psi)
